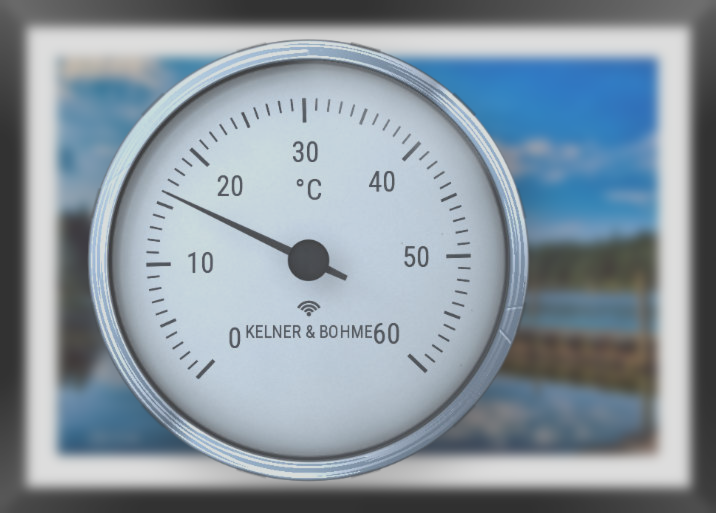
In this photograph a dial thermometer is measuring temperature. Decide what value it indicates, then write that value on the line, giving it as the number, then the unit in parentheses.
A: 16 (°C)
